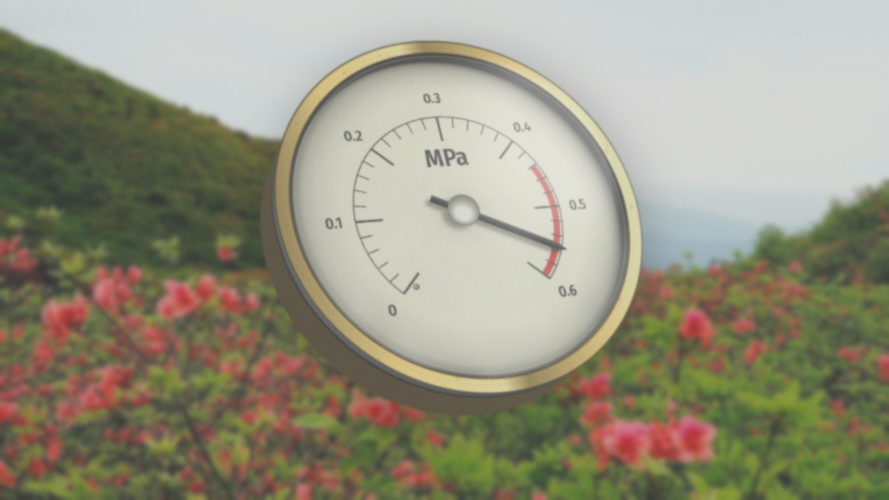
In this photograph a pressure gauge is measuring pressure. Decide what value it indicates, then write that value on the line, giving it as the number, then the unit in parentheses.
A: 0.56 (MPa)
